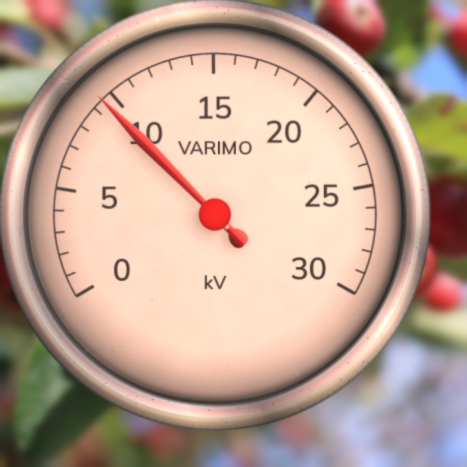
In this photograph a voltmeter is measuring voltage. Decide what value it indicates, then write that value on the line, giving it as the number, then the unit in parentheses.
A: 9.5 (kV)
